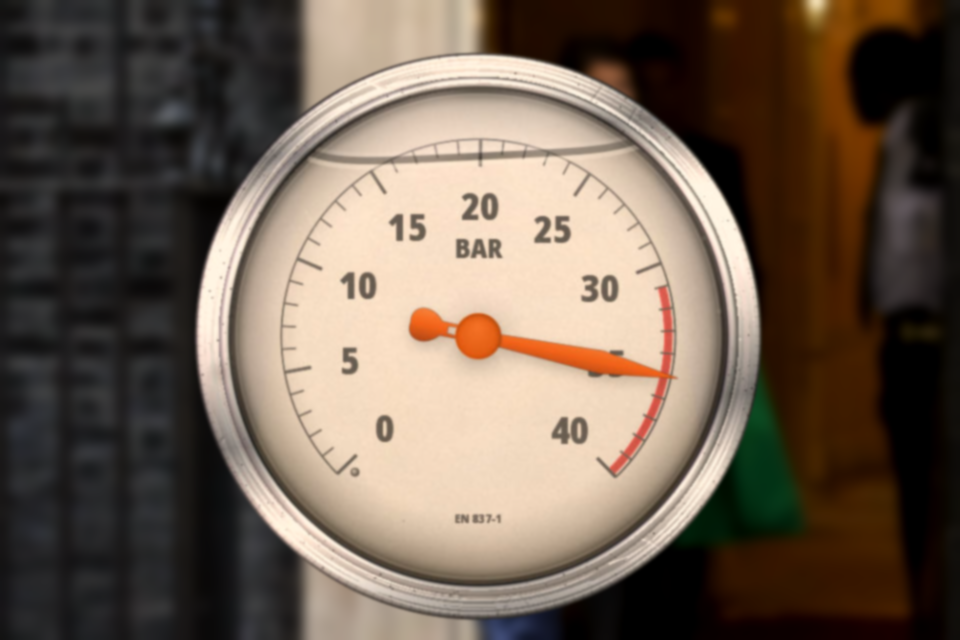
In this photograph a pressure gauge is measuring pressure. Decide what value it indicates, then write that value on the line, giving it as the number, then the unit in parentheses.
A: 35 (bar)
